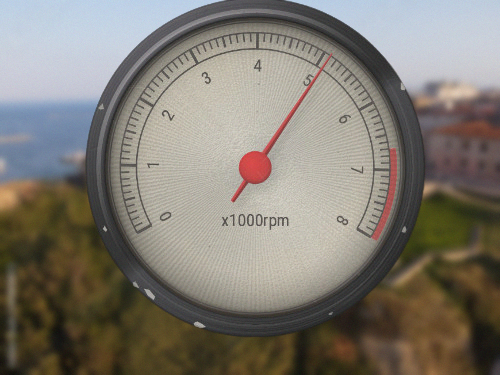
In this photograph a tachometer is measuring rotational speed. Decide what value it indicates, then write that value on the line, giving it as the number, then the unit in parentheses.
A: 5100 (rpm)
